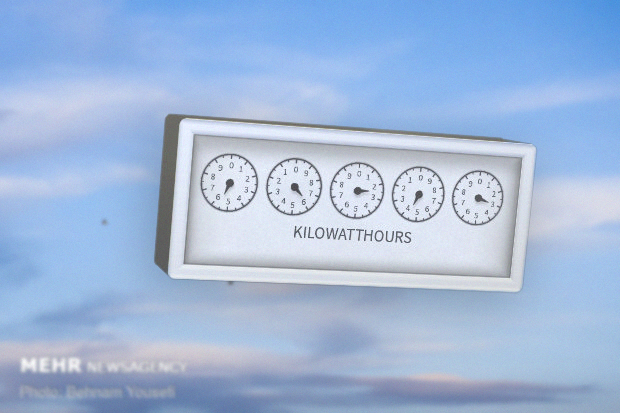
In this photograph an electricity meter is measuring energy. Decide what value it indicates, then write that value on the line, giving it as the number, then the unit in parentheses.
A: 56243 (kWh)
